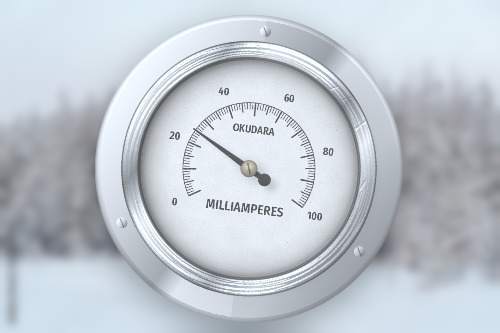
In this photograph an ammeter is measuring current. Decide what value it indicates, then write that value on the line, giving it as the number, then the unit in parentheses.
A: 25 (mA)
